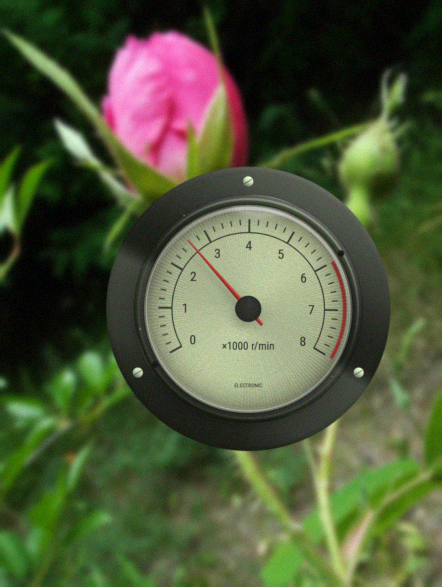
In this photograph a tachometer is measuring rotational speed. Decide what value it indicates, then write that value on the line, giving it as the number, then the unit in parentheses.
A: 2600 (rpm)
